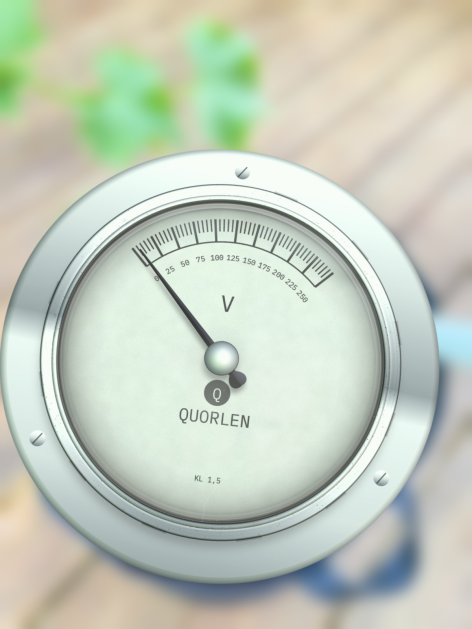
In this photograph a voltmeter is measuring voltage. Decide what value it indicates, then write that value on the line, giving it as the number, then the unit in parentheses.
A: 5 (V)
